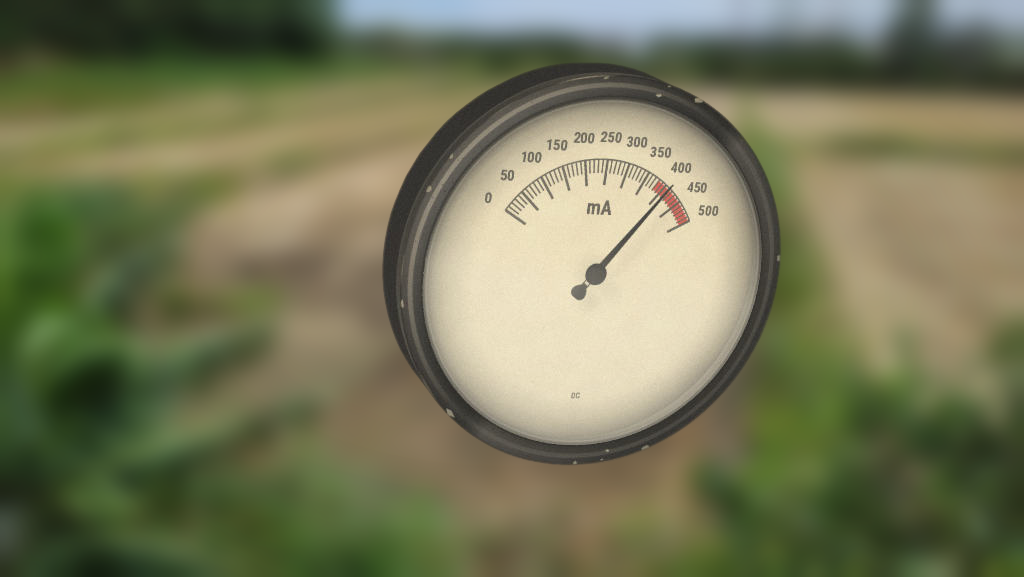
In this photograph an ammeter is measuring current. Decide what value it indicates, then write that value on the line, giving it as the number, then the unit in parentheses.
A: 400 (mA)
